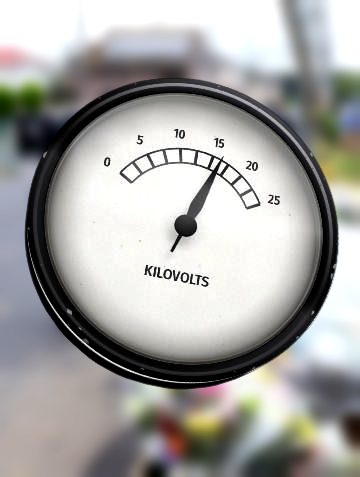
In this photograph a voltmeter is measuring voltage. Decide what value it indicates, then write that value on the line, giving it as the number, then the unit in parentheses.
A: 16.25 (kV)
